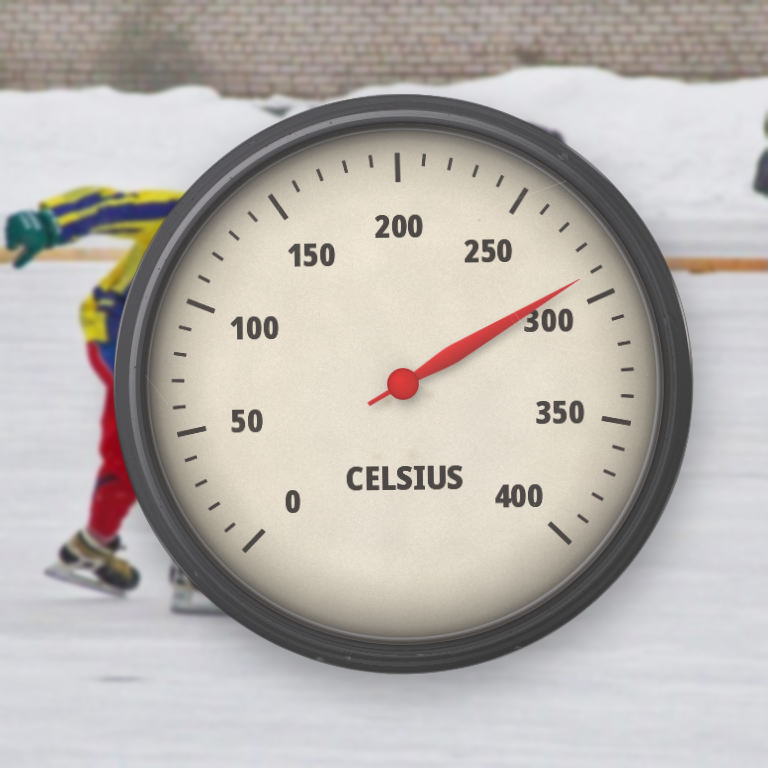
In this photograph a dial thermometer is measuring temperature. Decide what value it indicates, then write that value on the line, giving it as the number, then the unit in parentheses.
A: 290 (°C)
